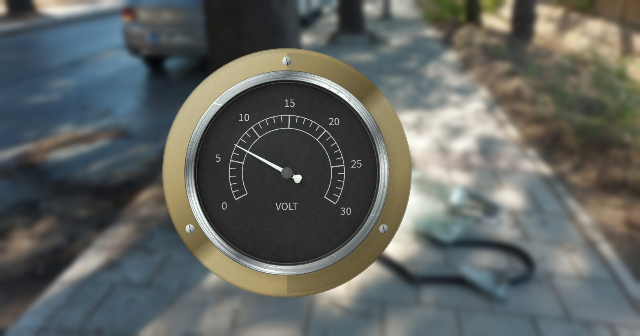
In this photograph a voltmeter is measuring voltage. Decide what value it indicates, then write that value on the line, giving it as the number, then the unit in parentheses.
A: 7 (V)
